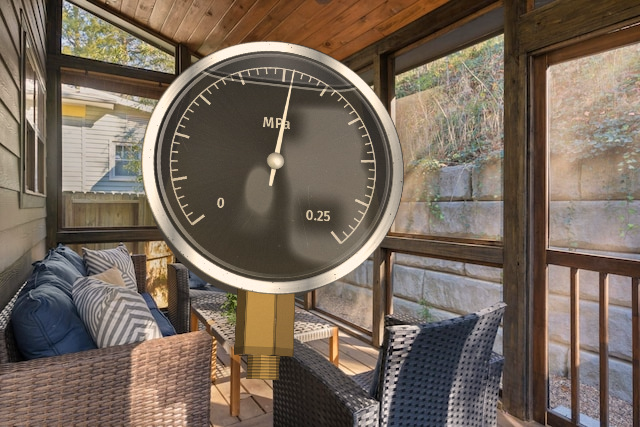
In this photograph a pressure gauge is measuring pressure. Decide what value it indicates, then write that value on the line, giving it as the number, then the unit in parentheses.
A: 0.13 (MPa)
